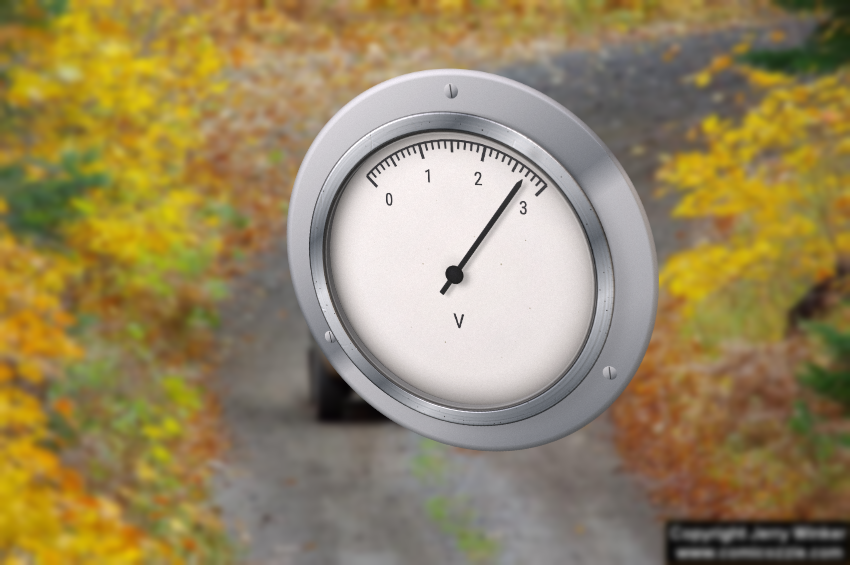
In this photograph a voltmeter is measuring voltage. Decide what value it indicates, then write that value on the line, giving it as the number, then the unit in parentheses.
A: 2.7 (V)
